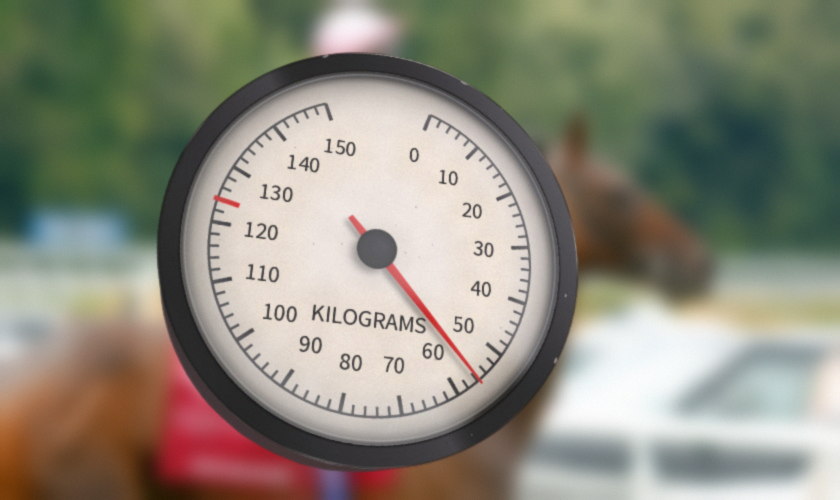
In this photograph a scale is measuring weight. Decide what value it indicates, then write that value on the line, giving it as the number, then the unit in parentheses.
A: 56 (kg)
